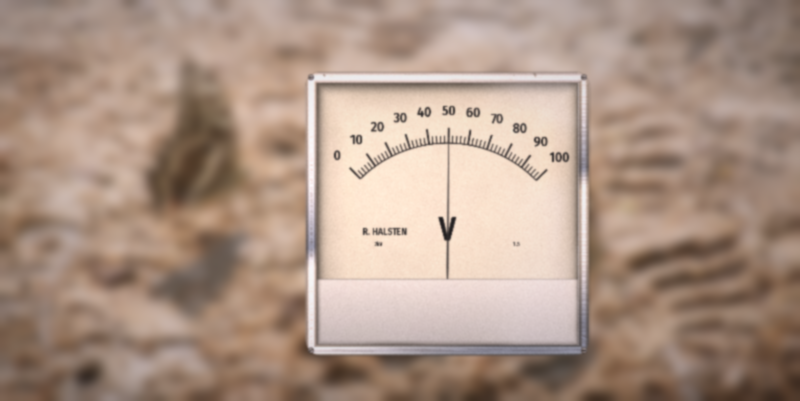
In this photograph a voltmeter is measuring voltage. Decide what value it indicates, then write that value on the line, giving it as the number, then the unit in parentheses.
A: 50 (V)
